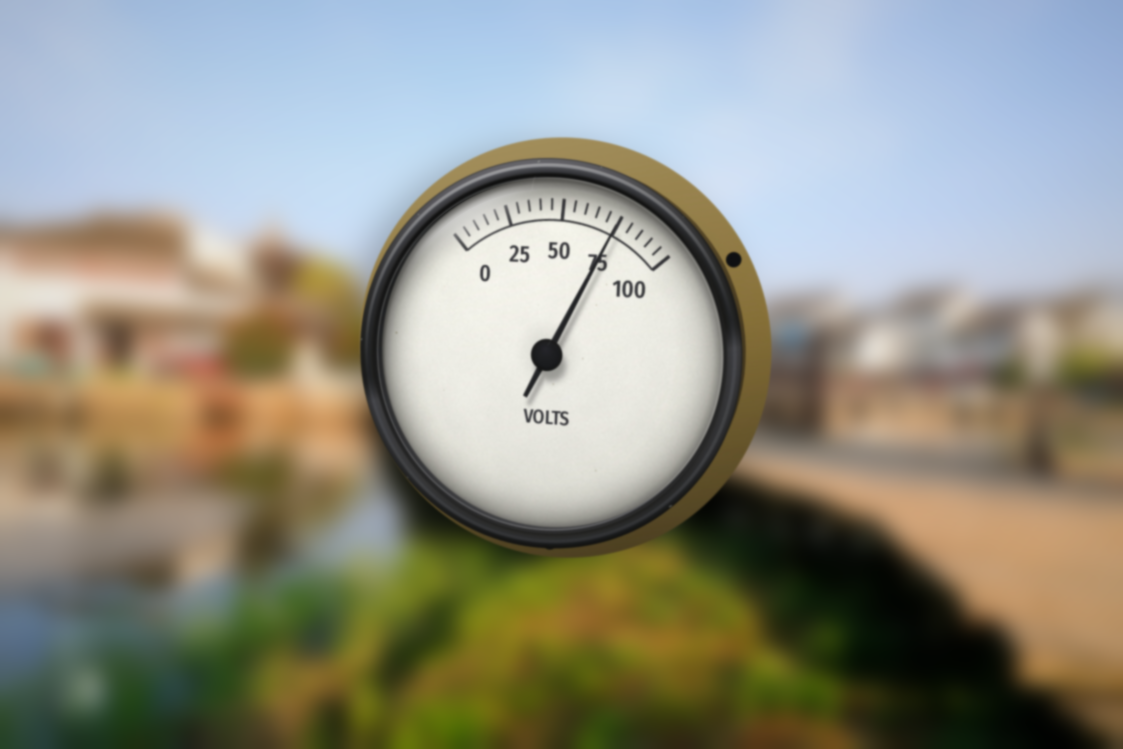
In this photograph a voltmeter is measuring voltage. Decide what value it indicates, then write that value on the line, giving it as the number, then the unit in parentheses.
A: 75 (V)
